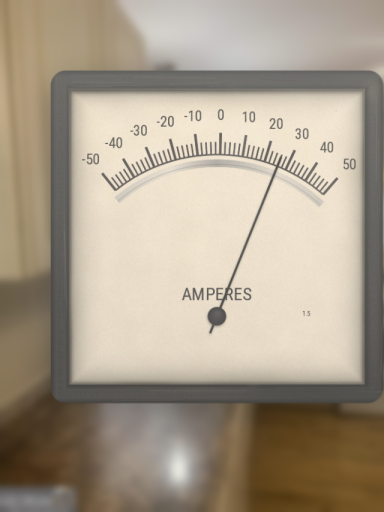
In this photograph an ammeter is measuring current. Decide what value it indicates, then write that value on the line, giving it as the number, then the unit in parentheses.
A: 26 (A)
